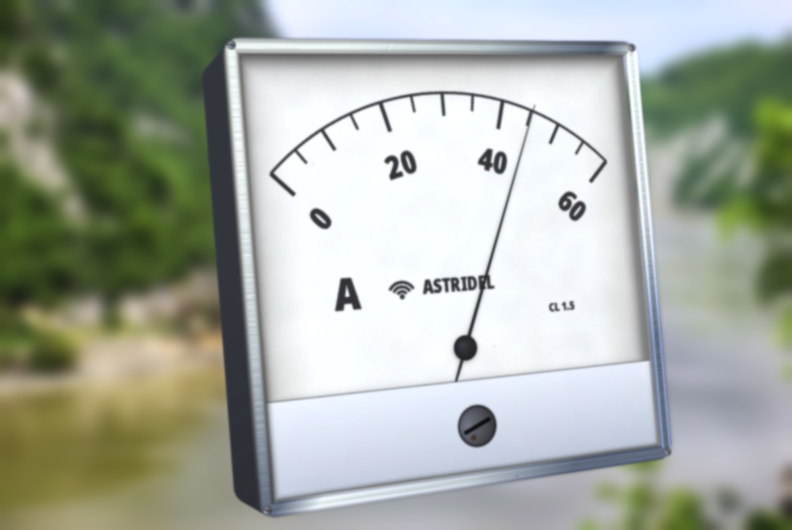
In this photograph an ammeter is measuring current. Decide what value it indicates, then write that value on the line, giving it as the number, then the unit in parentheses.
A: 45 (A)
